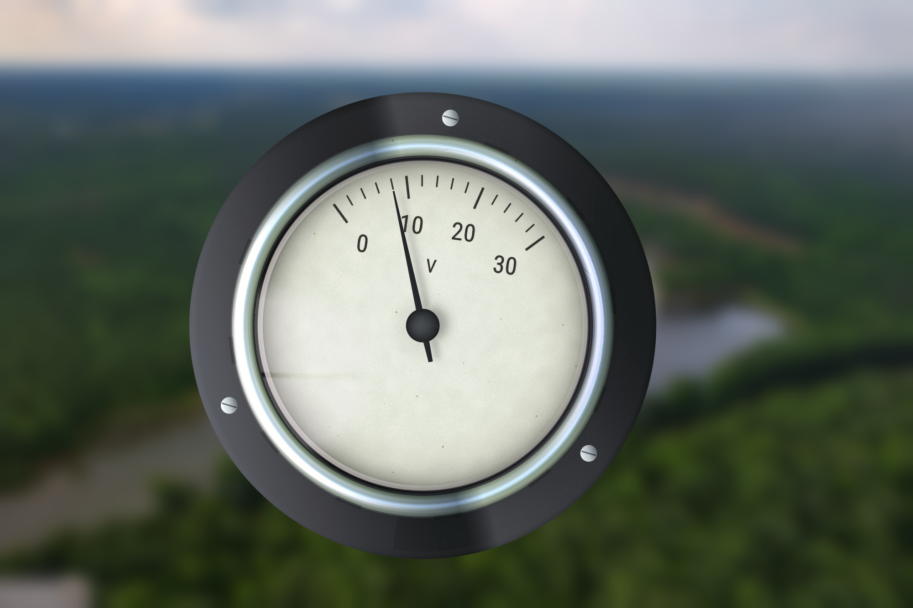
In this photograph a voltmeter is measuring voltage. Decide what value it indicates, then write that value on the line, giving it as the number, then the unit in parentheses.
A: 8 (V)
